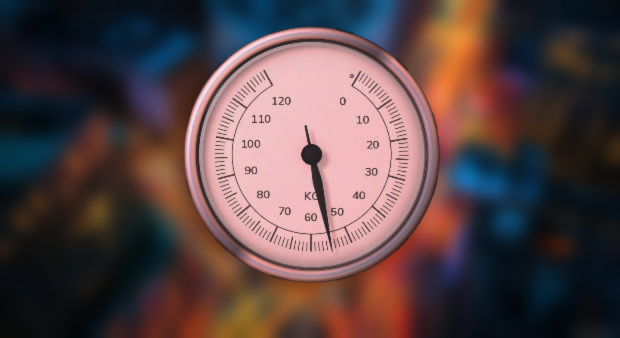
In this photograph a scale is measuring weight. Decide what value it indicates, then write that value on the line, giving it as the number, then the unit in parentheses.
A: 55 (kg)
